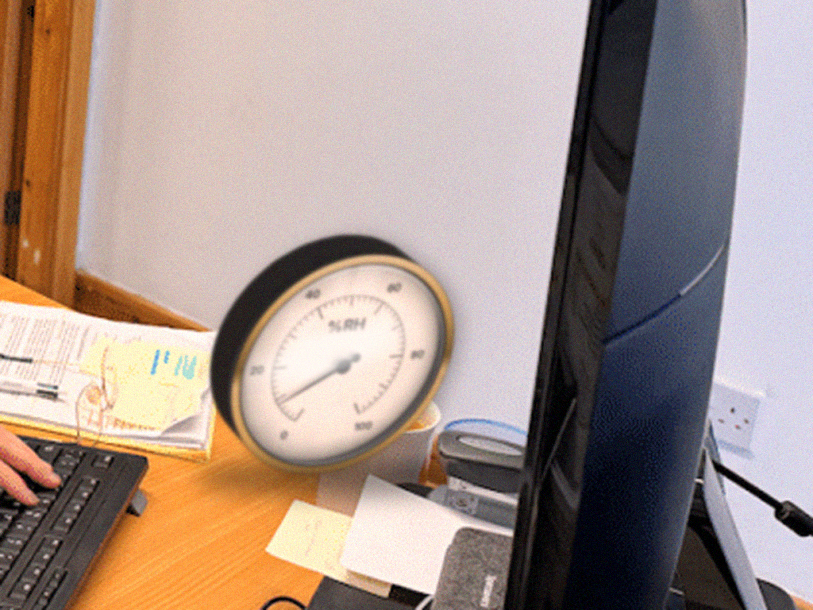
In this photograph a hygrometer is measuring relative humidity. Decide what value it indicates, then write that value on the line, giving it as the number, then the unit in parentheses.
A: 10 (%)
